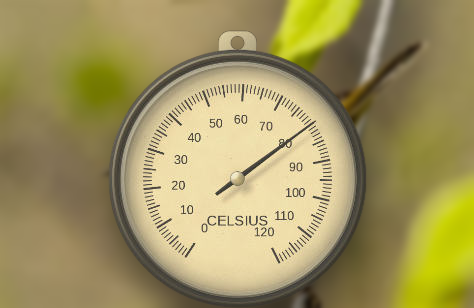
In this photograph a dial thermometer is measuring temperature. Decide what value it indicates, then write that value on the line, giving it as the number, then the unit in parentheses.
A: 80 (°C)
